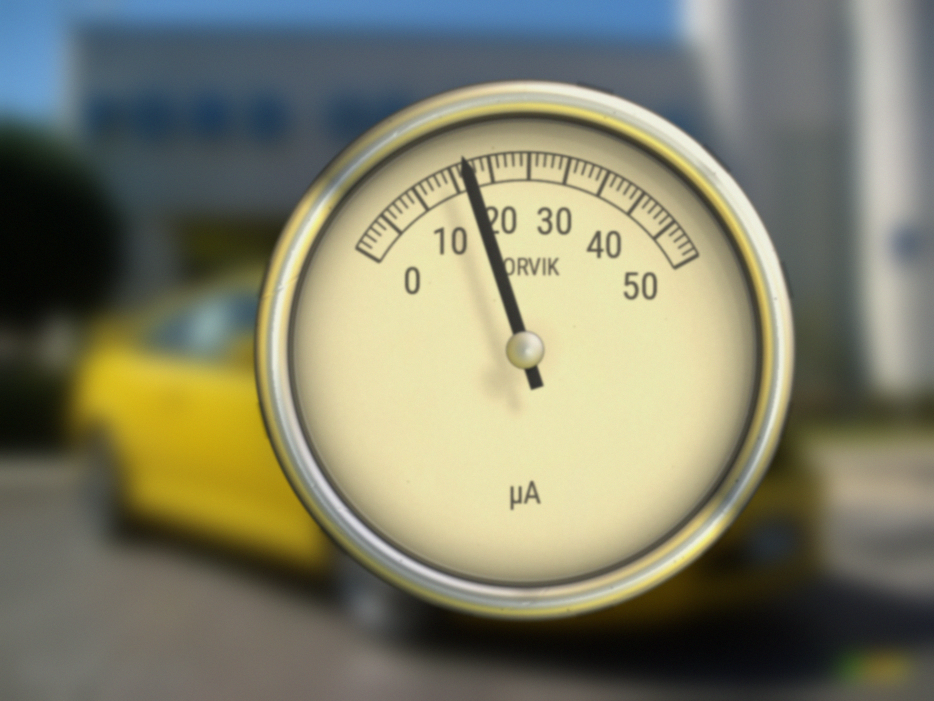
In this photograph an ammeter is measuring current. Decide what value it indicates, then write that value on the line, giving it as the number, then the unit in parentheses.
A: 17 (µA)
